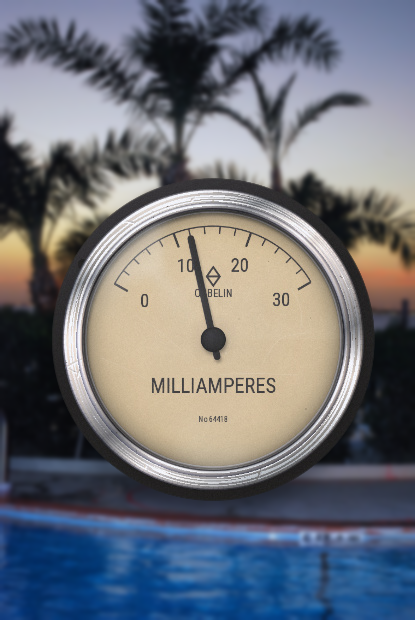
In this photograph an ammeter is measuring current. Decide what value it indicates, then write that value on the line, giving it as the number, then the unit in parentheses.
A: 12 (mA)
